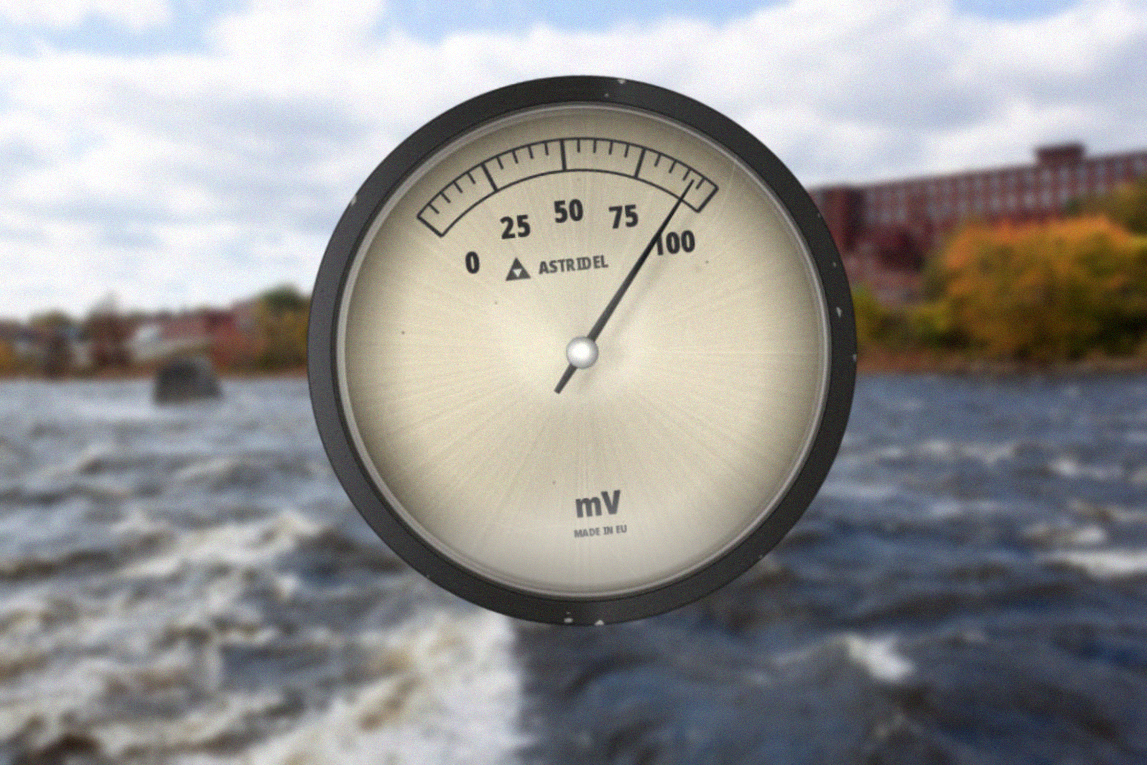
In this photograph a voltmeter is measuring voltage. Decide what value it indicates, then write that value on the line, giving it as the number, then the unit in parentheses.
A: 92.5 (mV)
